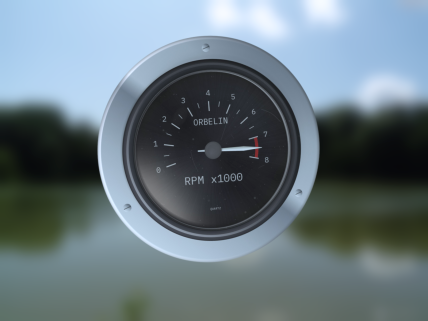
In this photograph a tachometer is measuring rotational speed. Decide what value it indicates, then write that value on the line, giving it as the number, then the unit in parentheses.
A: 7500 (rpm)
